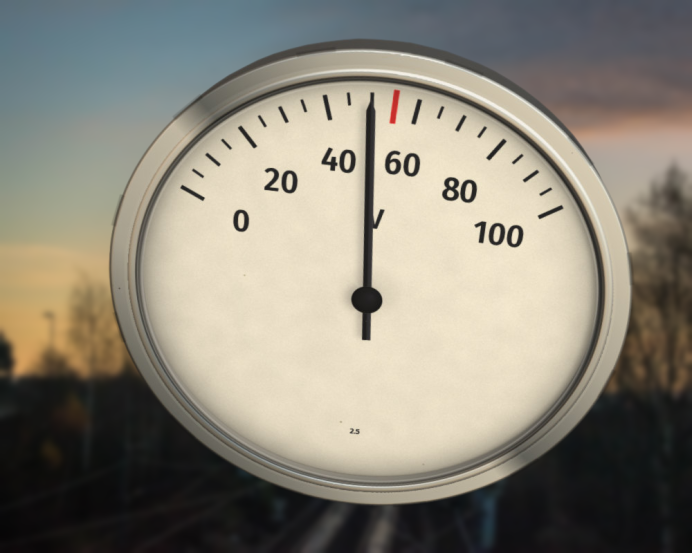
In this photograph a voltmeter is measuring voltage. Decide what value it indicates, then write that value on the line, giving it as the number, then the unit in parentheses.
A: 50 (V)
